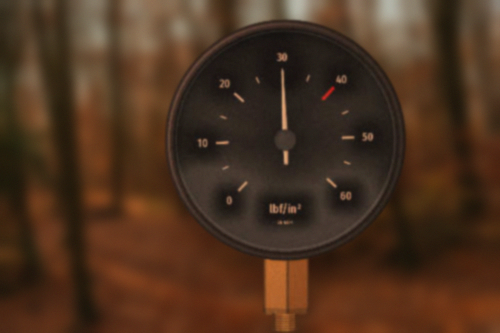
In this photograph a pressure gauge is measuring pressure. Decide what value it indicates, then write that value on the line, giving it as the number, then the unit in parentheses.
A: 30 (psi)
